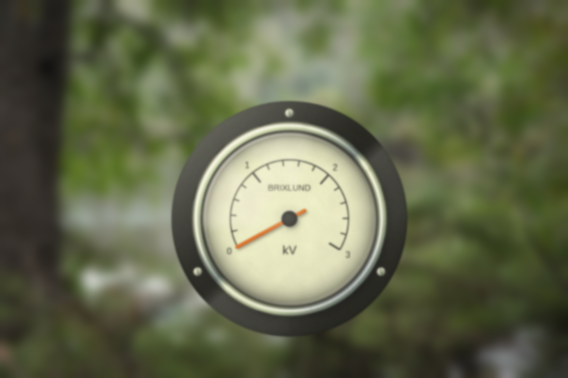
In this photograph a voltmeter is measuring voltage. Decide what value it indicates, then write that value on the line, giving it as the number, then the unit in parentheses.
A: 0 (kV)
